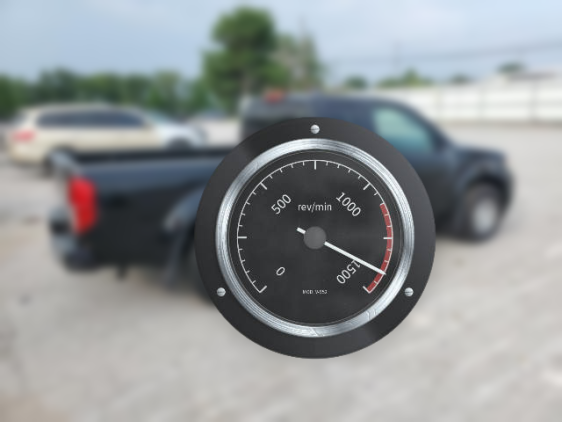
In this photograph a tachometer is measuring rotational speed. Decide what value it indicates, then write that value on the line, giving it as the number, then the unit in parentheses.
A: 1400 (rpm)
